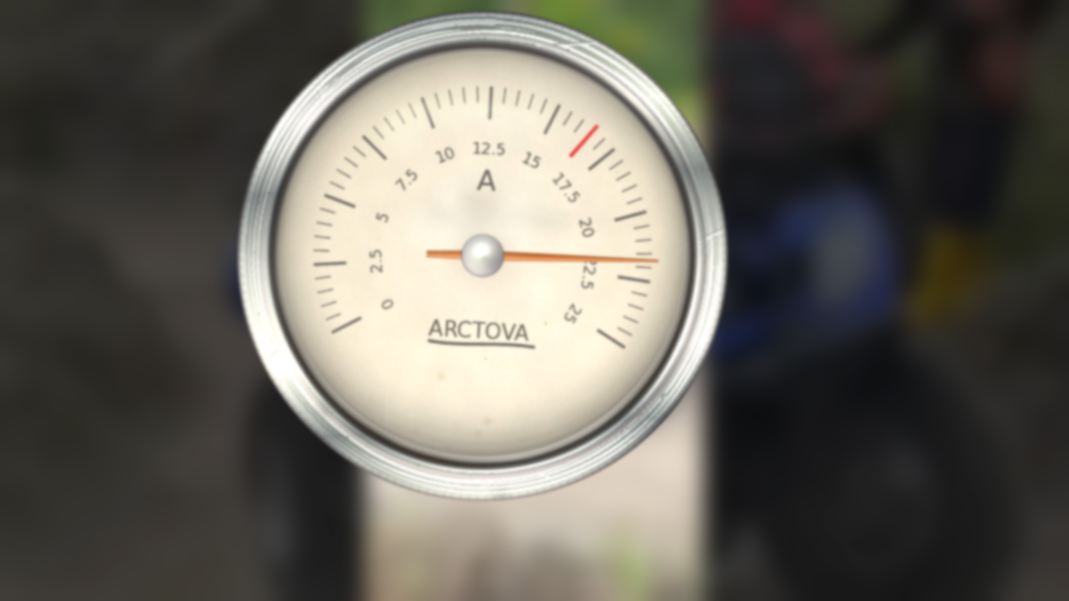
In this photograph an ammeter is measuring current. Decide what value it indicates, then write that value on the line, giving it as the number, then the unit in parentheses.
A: 21.75 (A)
